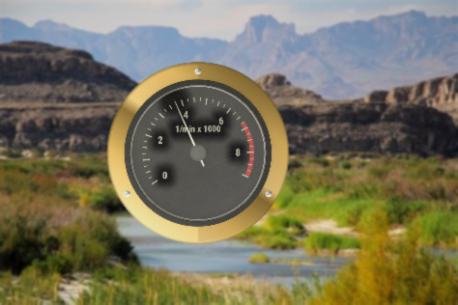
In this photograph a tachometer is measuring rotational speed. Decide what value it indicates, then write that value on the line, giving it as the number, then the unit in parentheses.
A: 3750 (rpm)
